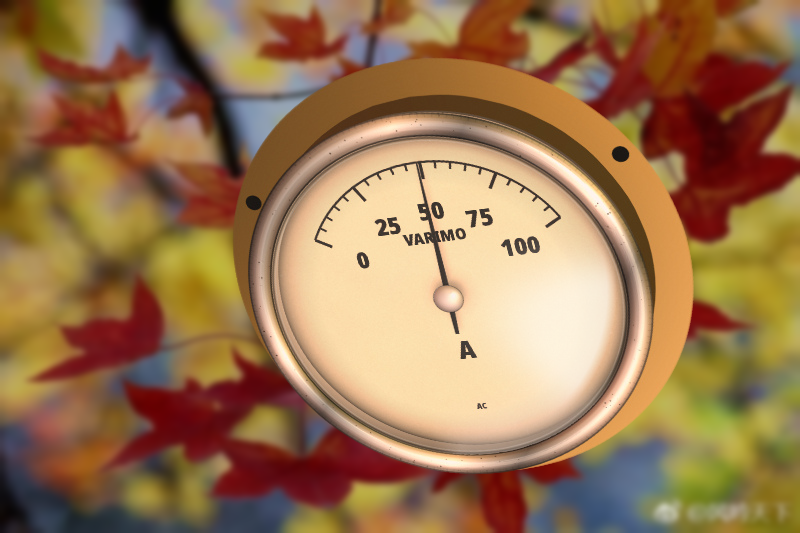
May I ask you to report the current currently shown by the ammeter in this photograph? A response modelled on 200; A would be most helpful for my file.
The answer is 50; A
